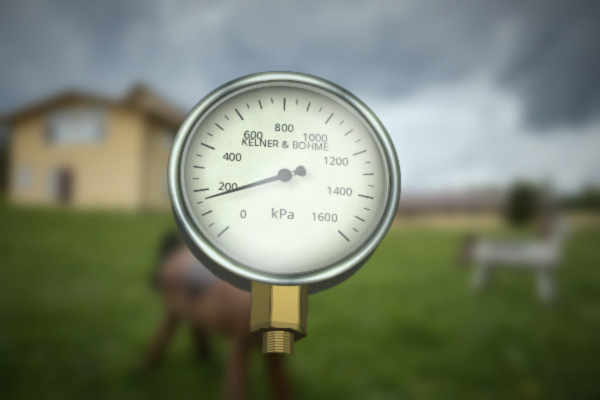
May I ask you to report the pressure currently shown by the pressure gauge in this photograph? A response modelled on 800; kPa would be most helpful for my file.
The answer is 150; kPa
